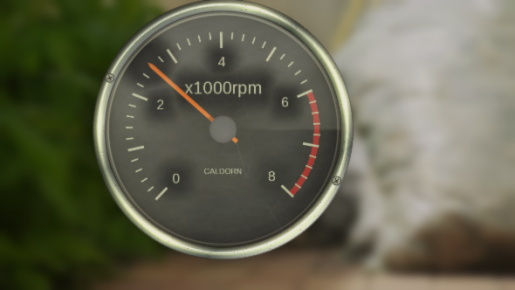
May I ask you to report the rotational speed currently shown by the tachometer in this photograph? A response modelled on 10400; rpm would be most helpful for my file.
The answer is 2600; rpm
